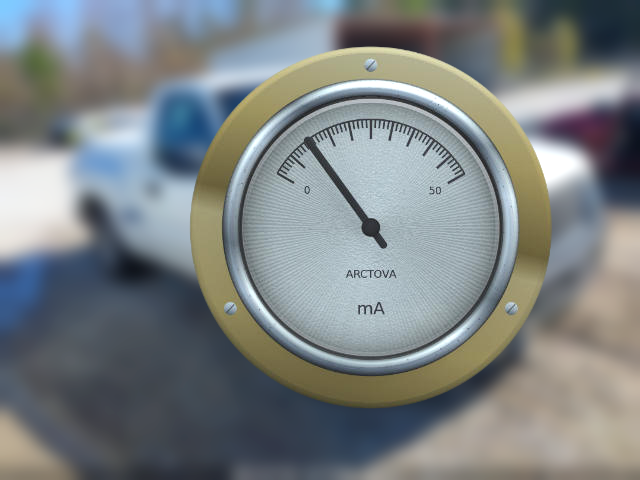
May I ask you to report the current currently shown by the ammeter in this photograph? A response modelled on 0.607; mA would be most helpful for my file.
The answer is 10; mA
